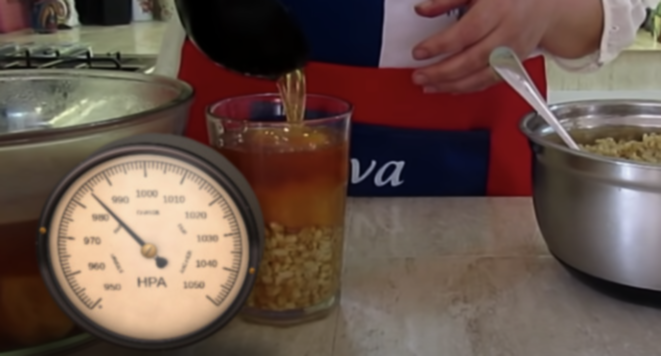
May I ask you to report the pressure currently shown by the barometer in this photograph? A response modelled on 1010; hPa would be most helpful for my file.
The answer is 985; hPa
